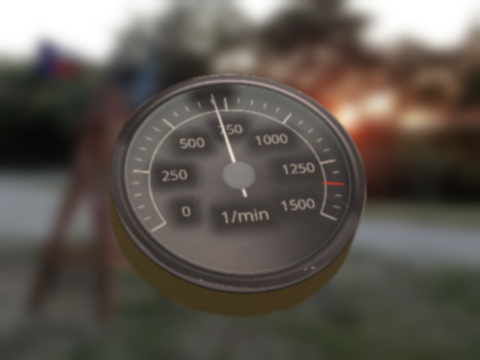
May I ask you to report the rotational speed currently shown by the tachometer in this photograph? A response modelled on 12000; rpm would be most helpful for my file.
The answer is 700; rpm
